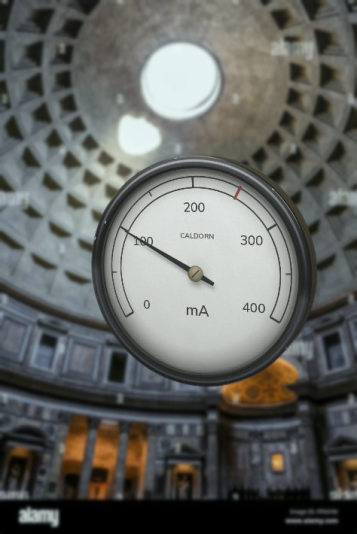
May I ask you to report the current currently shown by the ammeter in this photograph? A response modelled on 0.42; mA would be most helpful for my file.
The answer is 100; mA
